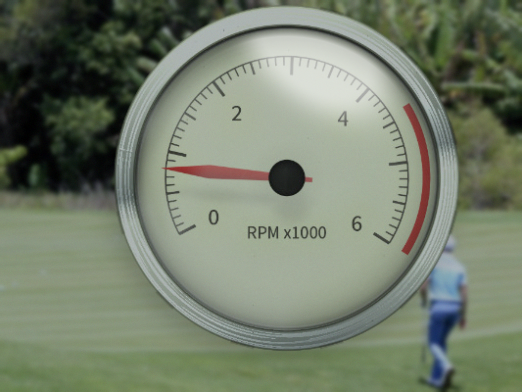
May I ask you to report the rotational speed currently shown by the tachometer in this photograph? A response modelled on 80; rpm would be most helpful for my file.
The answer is 800; rpm
